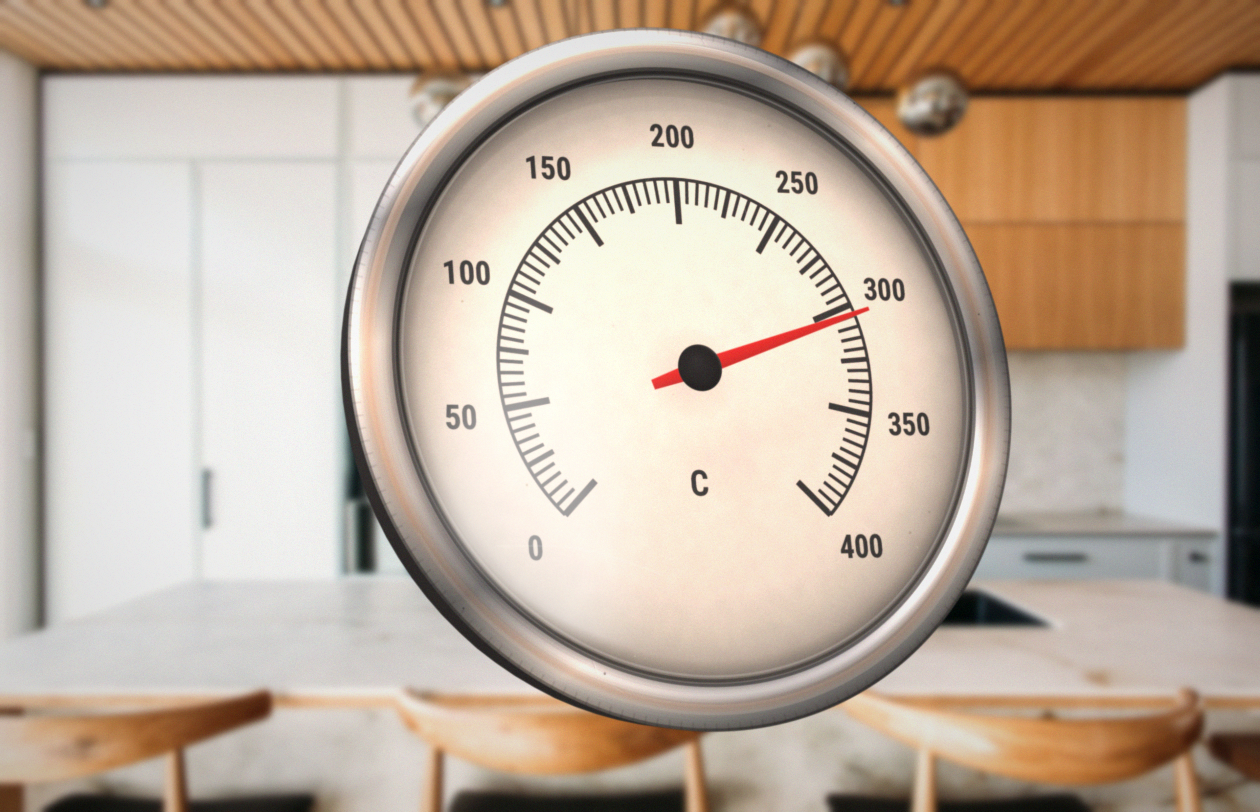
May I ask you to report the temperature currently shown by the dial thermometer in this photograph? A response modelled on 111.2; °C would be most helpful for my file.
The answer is 305; °C
